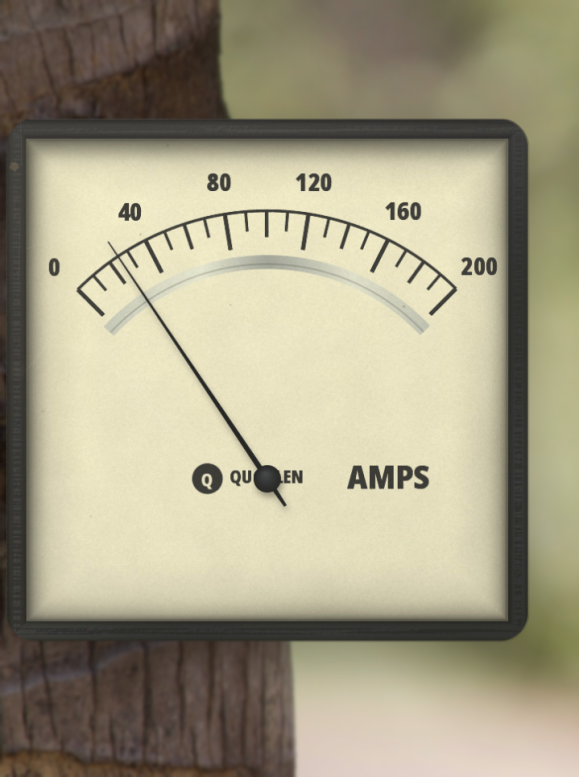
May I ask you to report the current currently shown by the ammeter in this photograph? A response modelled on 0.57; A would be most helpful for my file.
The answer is 25; A
